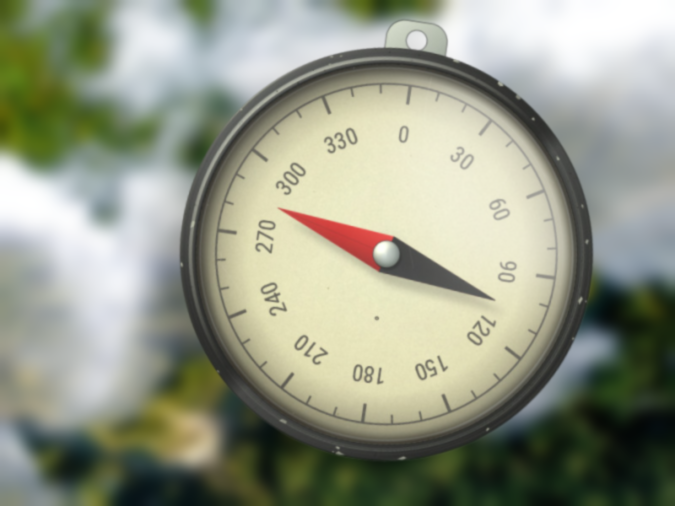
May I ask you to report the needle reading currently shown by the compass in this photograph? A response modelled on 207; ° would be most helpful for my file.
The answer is 285; °
